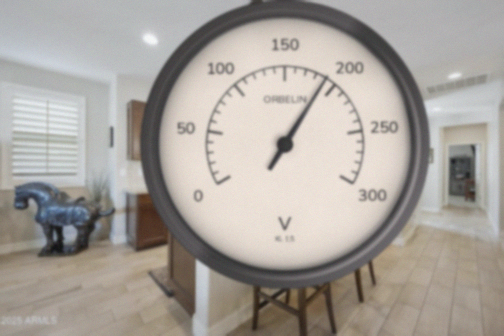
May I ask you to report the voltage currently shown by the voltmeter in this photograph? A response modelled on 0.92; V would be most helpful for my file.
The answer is 190; V
